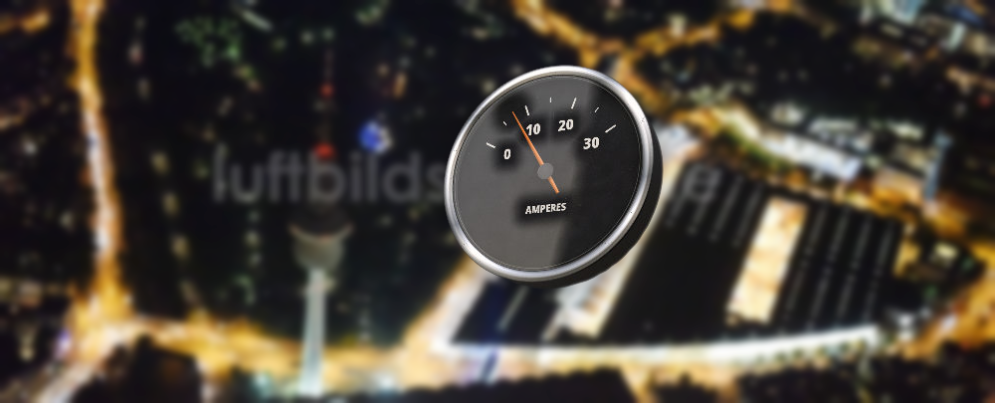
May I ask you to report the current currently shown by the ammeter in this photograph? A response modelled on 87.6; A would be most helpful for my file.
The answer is 7.5; A
